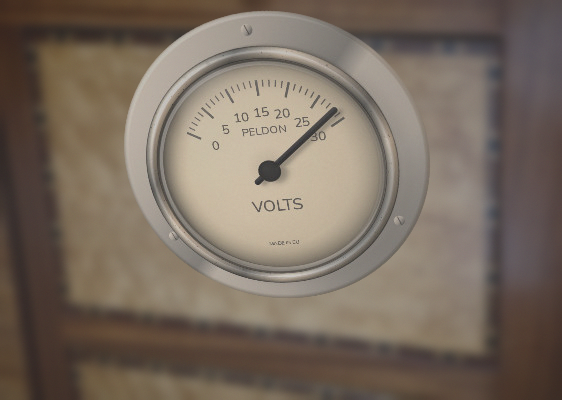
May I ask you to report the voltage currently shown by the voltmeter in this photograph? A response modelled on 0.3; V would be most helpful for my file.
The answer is 28; V
